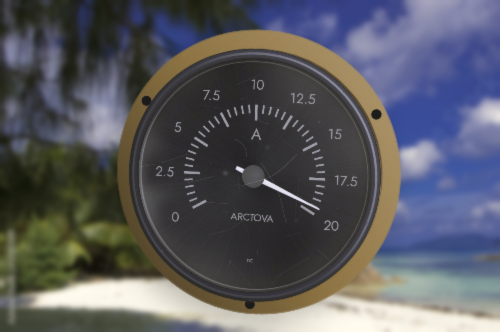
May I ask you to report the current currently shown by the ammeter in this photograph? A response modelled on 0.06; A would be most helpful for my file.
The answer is 19.5; A
